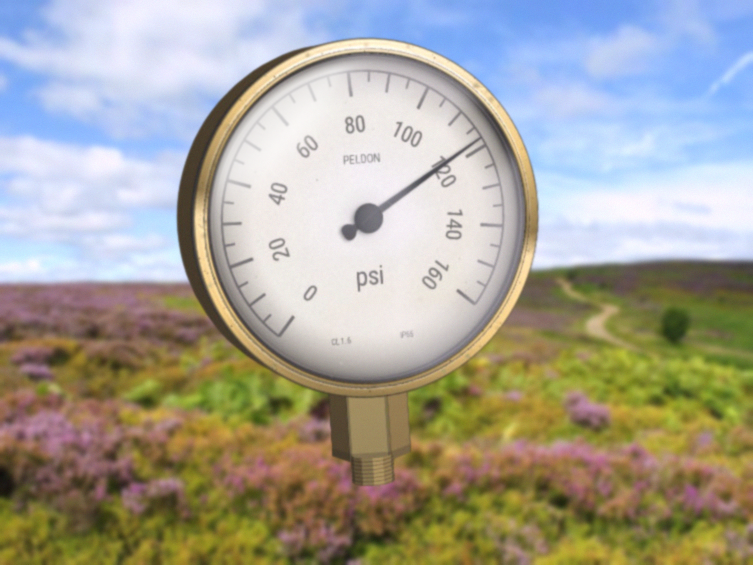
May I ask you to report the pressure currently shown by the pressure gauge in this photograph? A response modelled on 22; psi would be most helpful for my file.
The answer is 117.5; psi
